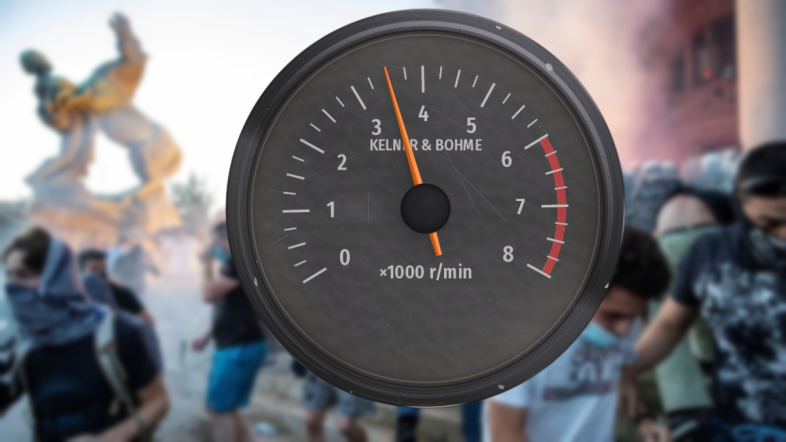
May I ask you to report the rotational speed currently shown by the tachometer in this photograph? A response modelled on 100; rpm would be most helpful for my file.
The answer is 3500; rpm
